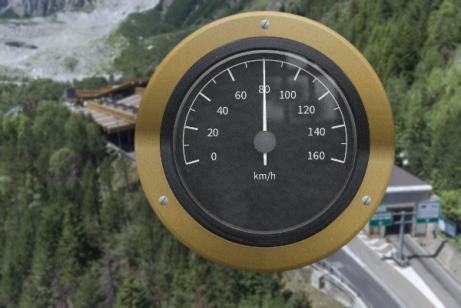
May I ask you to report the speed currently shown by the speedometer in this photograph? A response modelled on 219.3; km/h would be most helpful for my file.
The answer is 80; km/h
